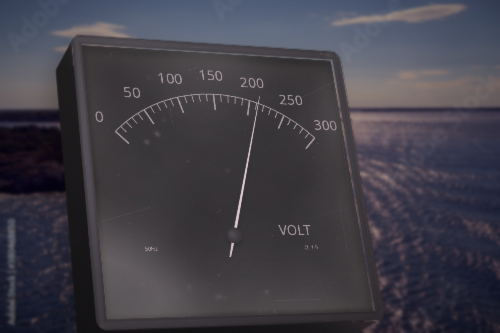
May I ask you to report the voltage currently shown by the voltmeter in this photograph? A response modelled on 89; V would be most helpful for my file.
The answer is 210; V
